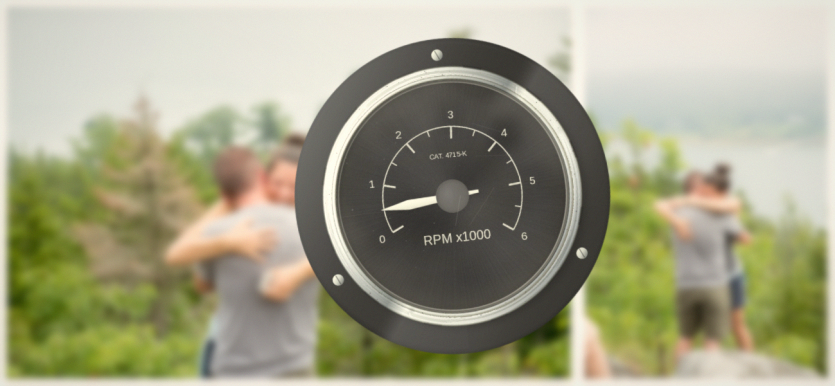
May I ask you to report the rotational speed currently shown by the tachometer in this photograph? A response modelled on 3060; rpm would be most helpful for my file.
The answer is 500; rpm
